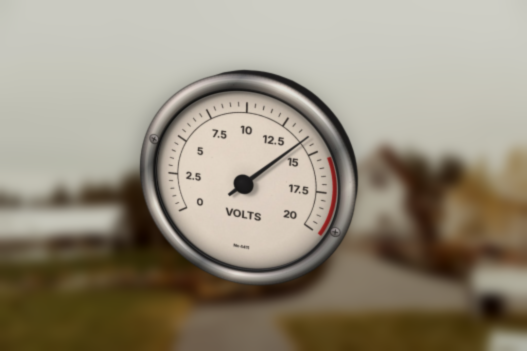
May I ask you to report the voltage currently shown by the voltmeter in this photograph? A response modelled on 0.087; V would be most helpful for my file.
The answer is 14; V
